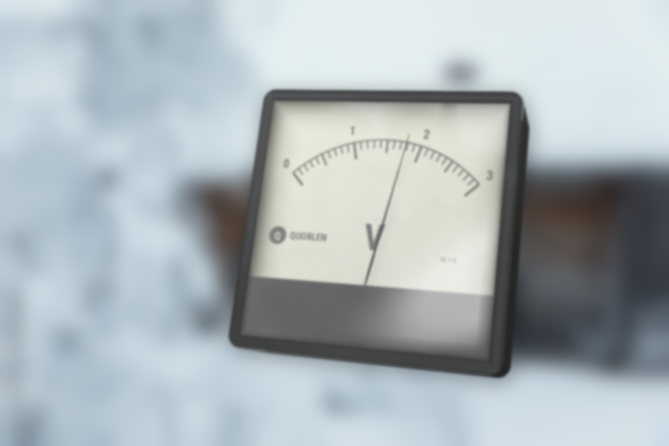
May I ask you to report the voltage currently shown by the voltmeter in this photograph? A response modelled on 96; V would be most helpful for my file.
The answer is 1.8; V
